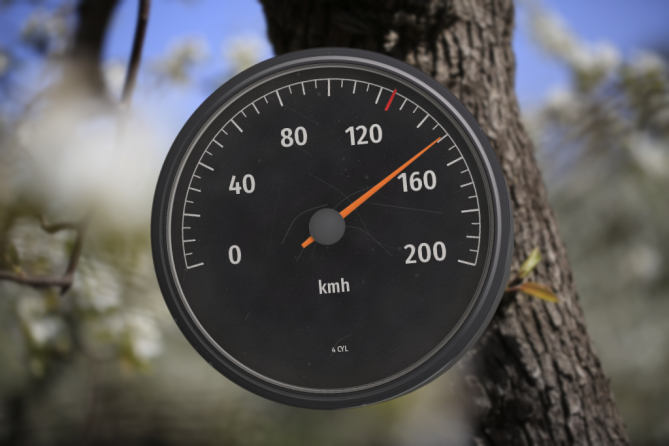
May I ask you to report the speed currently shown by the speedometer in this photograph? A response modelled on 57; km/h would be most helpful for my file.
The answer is 150; km/h
